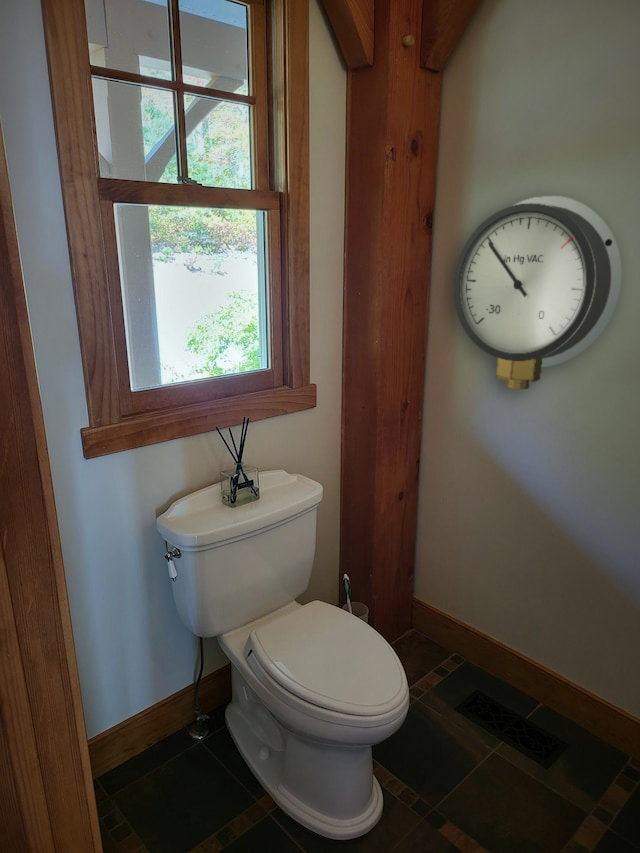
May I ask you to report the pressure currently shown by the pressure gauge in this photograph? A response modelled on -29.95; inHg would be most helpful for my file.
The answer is -20; inHg
